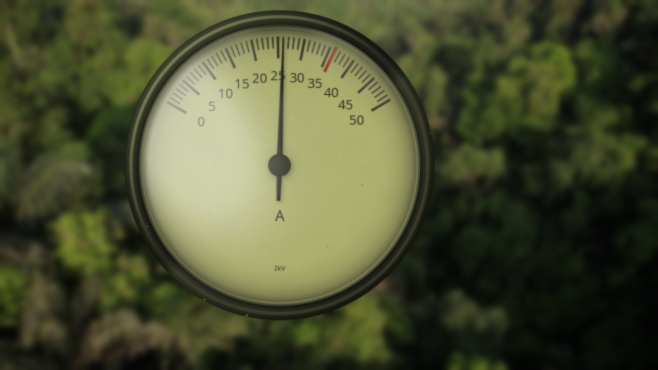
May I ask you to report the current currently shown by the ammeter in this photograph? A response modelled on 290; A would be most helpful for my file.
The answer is 26; A
